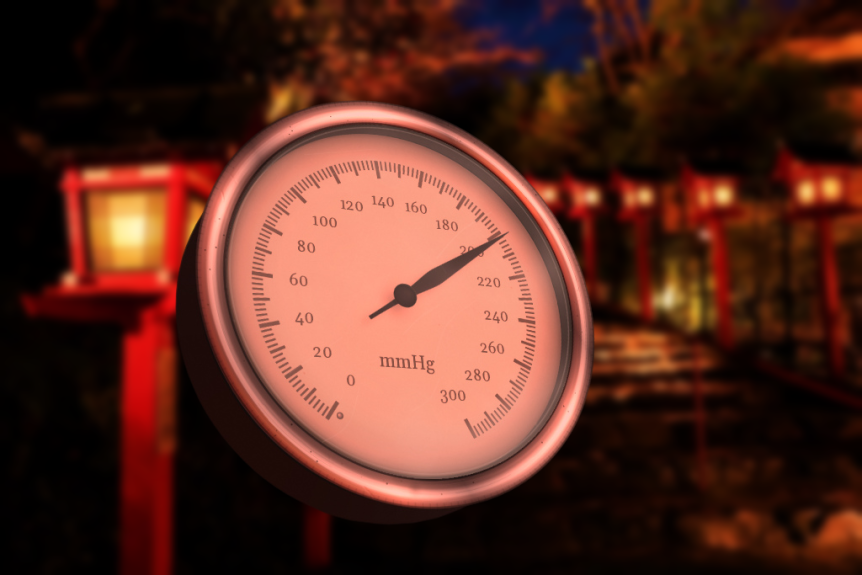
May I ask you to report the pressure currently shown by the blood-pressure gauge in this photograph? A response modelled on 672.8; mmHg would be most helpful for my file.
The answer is 202; mmHg
